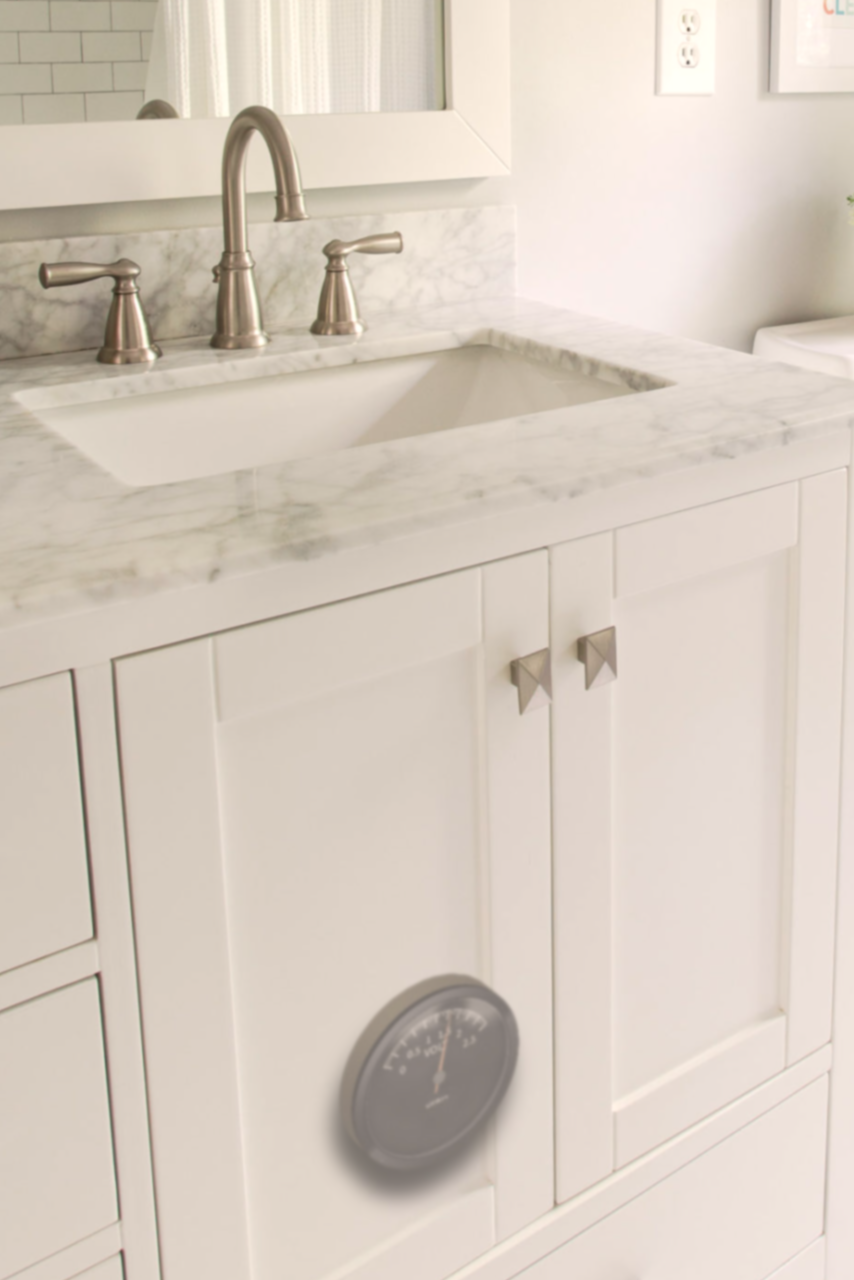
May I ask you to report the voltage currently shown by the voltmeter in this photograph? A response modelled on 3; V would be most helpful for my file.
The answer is 1.5; V
